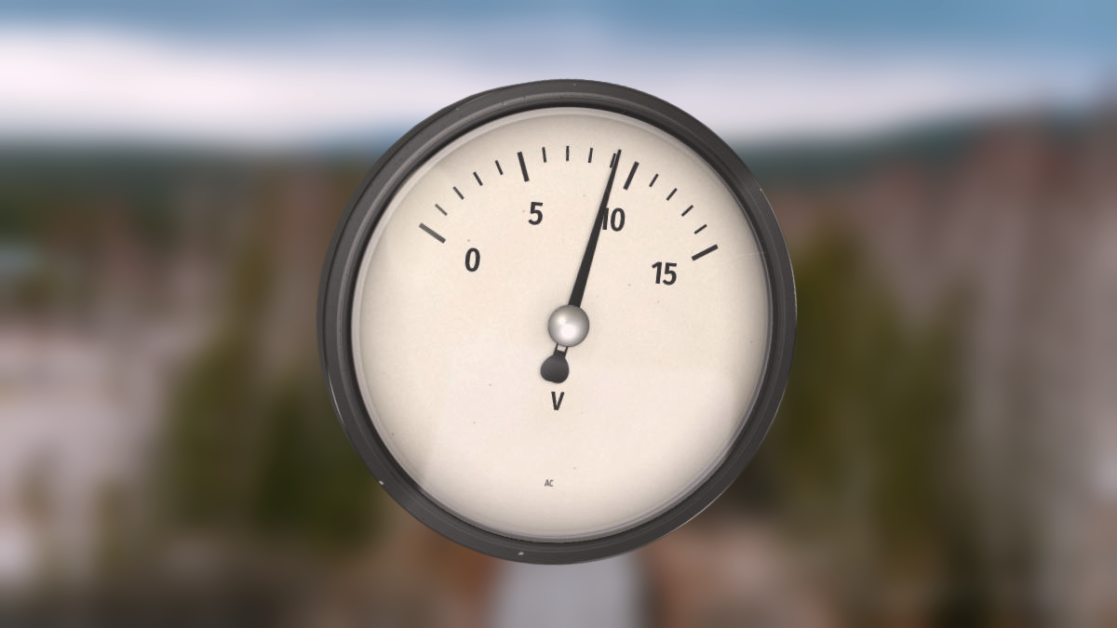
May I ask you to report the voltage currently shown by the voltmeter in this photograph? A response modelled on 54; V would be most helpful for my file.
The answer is 9; V
